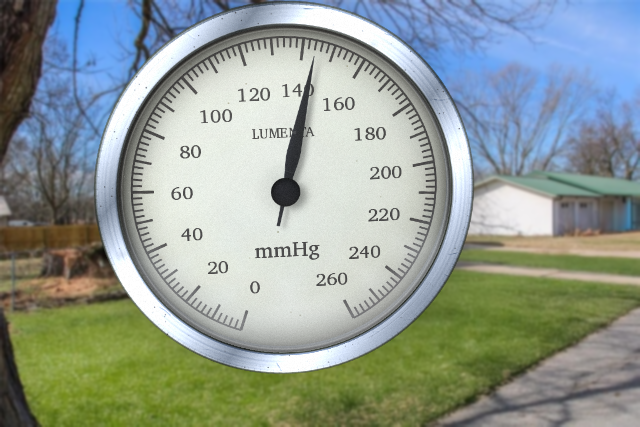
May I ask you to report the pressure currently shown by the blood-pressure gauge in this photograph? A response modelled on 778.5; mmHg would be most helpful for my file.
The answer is 144; mmHg
